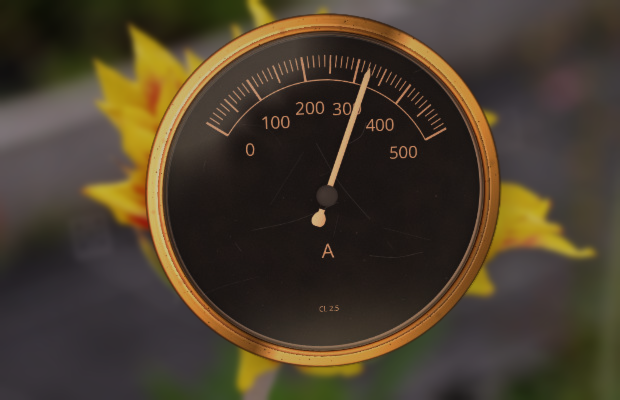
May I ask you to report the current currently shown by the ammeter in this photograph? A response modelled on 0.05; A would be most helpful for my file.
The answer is 320; A
